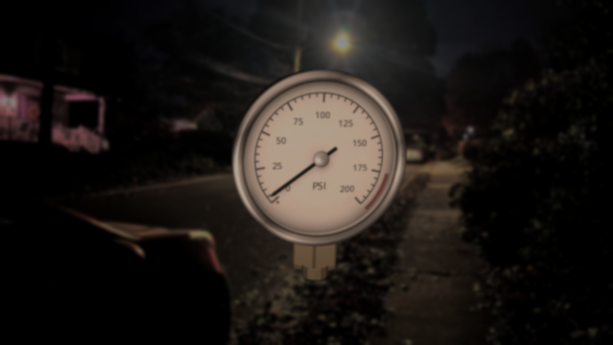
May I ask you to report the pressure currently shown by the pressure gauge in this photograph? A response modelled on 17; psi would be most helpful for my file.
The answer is 5; psi
